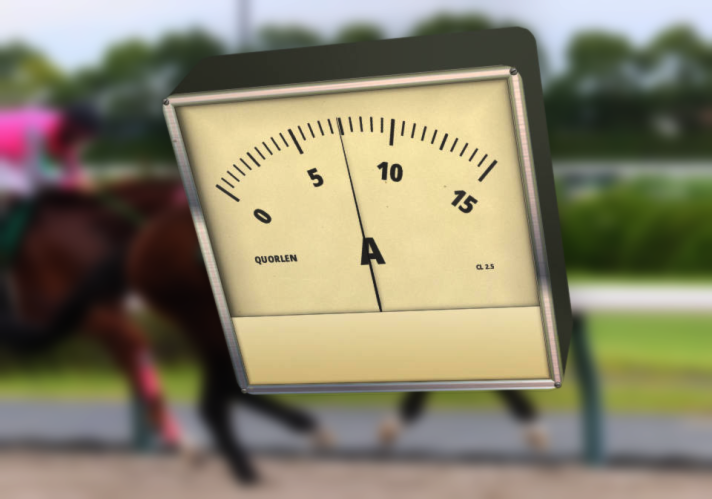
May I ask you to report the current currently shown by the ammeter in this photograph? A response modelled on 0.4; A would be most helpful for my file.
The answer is 7.5; A
